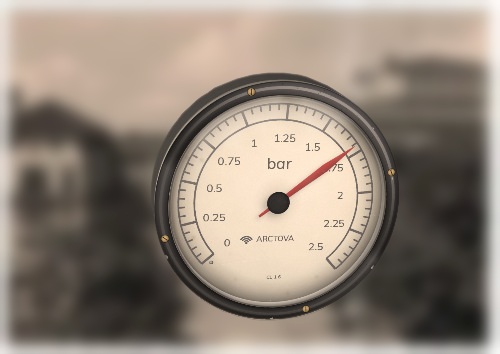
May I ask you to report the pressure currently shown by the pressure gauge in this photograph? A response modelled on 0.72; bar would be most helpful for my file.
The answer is 1.7; bar
